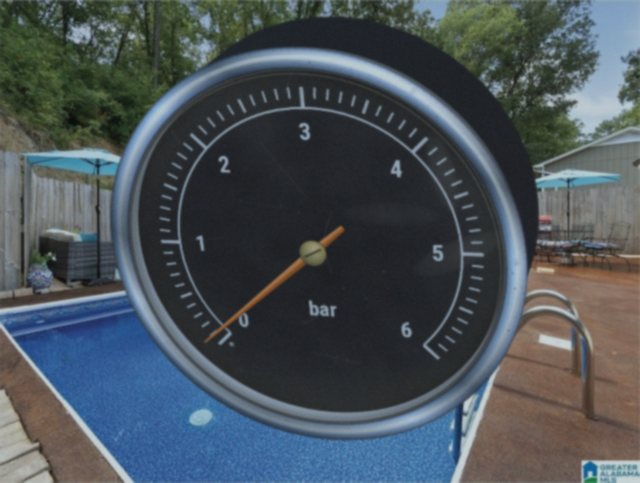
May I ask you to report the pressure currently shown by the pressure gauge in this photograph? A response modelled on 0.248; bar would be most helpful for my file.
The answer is 0.1; bar
